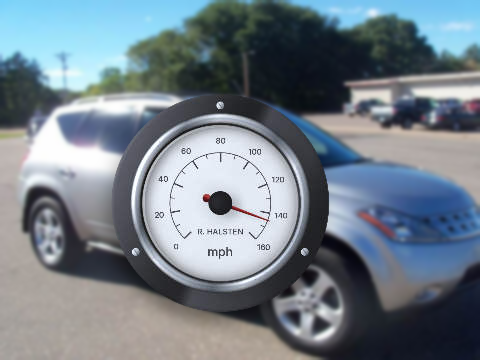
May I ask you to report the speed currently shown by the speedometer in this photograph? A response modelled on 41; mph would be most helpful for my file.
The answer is 145; mph
